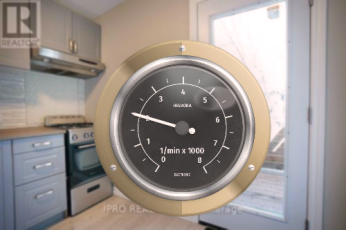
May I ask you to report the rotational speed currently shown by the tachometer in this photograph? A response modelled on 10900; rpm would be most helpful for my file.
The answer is 2000; rpm
